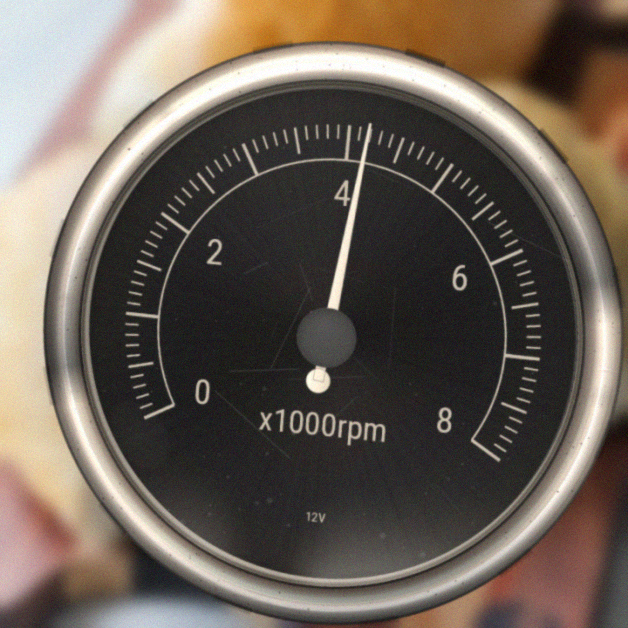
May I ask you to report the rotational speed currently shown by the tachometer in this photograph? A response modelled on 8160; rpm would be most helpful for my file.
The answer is 4200; rpm
